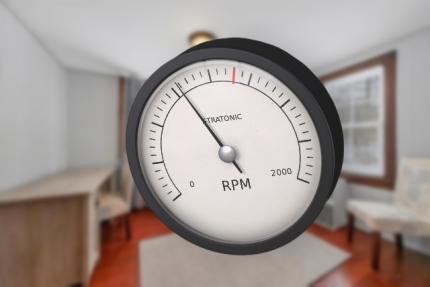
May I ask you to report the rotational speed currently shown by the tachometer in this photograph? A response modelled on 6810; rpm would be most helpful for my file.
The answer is 800; rpm
